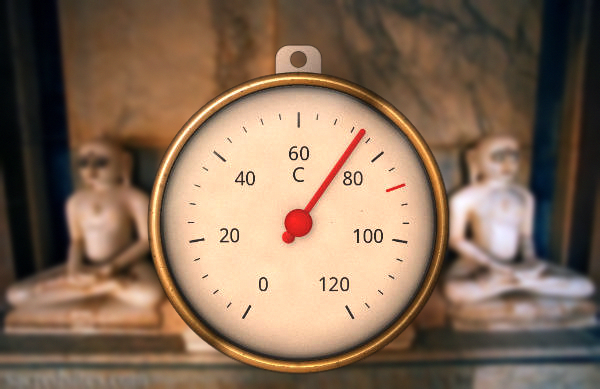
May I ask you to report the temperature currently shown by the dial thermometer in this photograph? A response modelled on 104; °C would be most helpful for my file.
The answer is 74; °C
